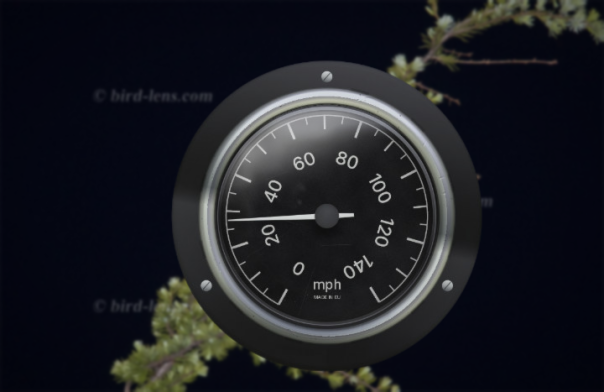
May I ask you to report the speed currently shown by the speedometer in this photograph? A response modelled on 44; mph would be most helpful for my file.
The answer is 27.5; mph
